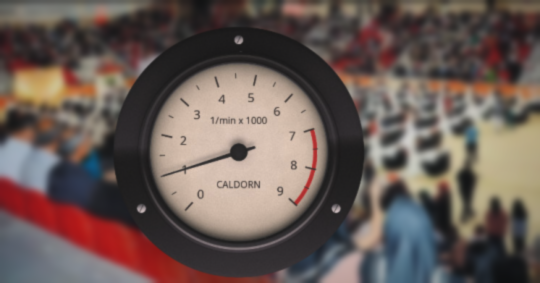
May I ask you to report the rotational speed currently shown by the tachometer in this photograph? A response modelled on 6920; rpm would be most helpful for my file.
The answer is 1000; rpm
